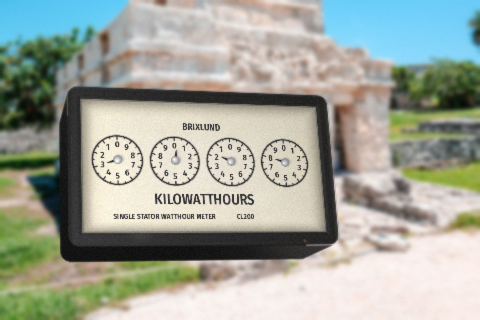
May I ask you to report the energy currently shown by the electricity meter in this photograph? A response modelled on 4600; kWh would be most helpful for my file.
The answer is 3018; kWh
